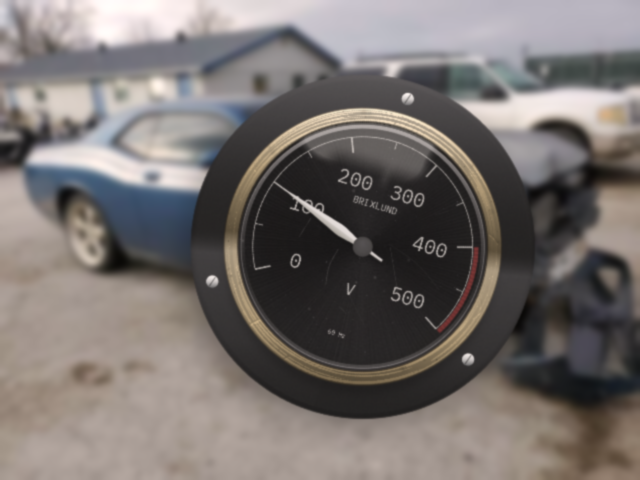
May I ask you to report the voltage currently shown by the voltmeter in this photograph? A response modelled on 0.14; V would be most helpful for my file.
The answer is 100; V
